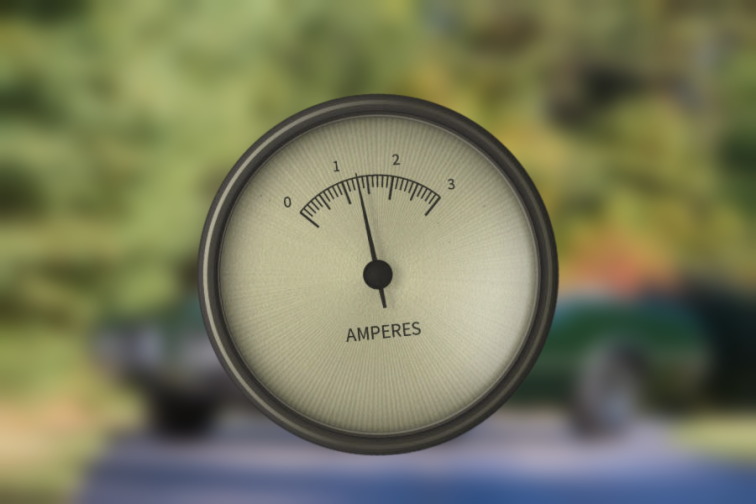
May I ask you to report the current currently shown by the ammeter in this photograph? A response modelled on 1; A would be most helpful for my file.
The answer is 1.3; A
